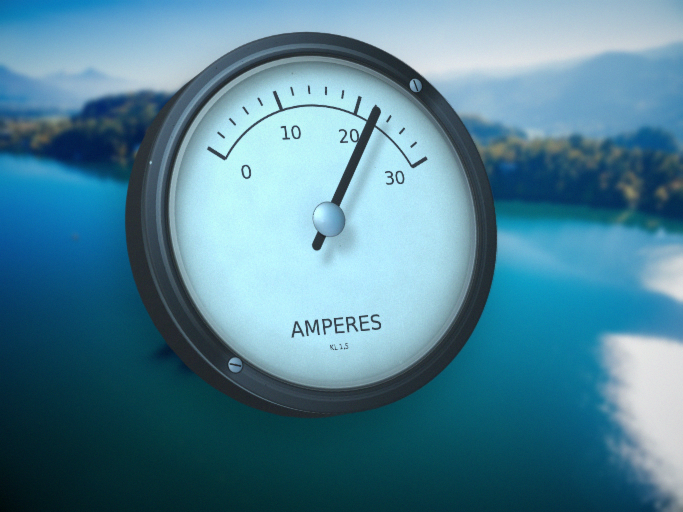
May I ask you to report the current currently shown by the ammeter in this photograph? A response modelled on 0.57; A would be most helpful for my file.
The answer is 22; A
